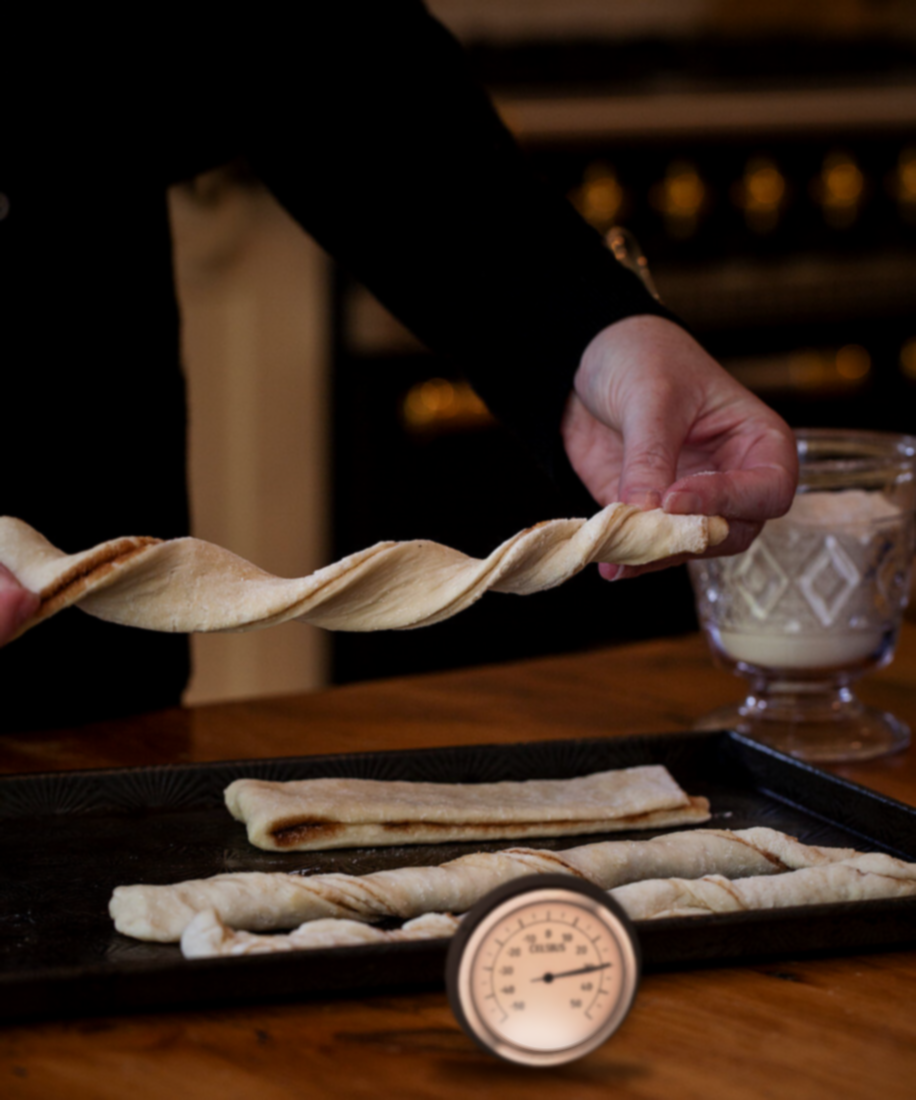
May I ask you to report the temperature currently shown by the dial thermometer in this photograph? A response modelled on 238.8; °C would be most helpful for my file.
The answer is 30; °C
